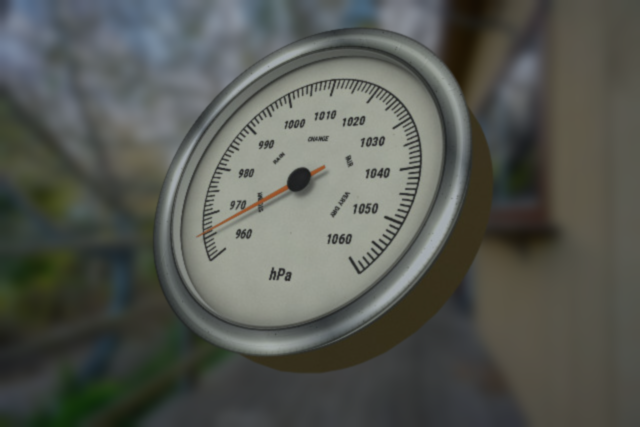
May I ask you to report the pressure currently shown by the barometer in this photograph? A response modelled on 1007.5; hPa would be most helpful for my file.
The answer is 965; hPa
